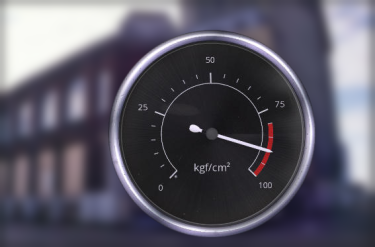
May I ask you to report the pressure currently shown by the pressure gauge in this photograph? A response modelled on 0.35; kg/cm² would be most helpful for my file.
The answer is 90; kg/cm²
